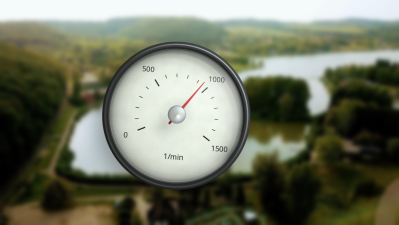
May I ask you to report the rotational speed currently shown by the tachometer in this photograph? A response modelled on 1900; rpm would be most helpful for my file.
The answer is 950; rpm
